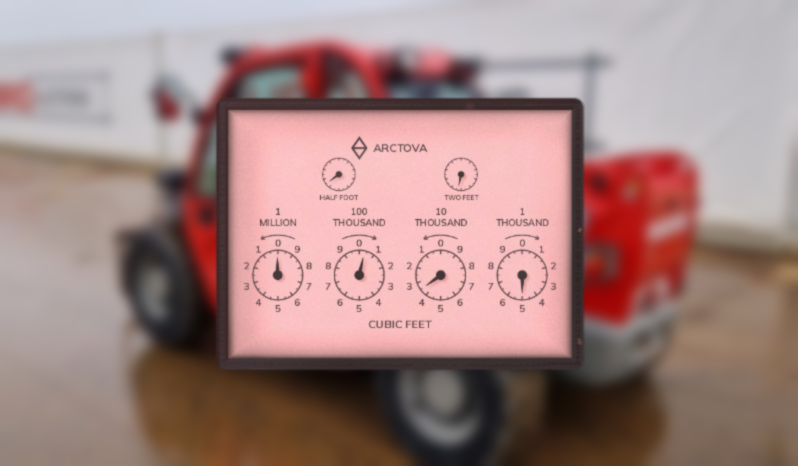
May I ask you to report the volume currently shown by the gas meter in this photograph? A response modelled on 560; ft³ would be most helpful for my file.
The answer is 3500; ft³
